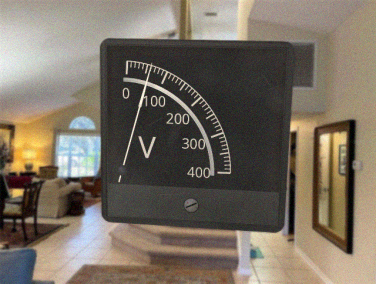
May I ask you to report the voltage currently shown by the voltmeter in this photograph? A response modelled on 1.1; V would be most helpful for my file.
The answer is 60; V
